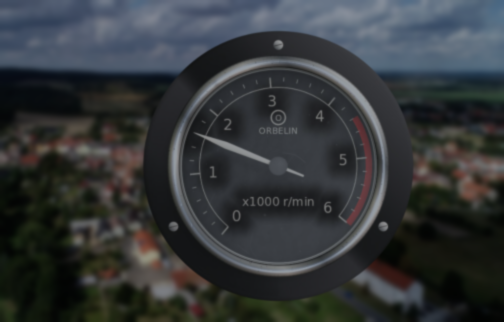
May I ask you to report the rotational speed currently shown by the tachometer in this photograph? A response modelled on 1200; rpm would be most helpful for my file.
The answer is 1600; rpm
